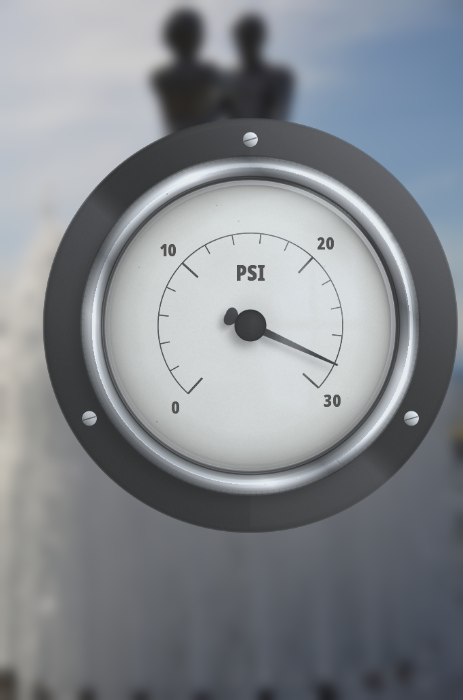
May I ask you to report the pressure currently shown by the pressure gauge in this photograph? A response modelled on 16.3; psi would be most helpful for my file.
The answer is 28; psi
